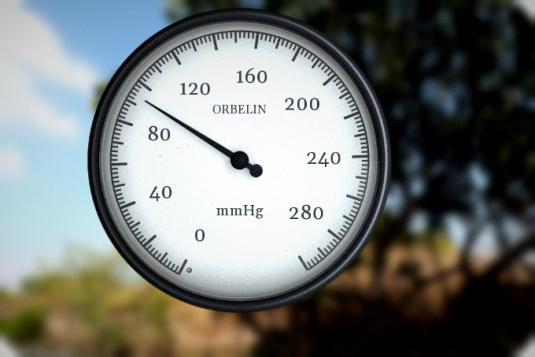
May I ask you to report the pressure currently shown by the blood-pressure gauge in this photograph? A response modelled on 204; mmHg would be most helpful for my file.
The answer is 94; mmHg
